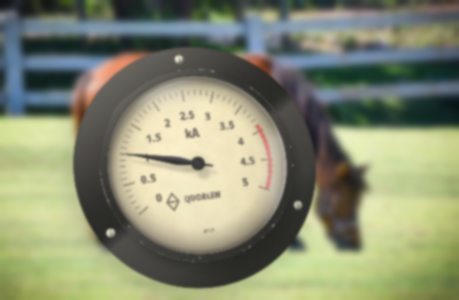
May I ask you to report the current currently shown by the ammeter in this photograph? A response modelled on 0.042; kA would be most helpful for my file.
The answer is 1; kA
